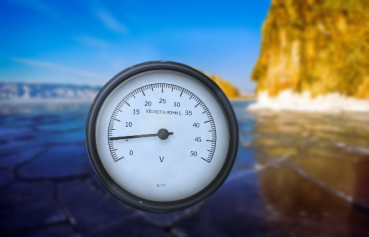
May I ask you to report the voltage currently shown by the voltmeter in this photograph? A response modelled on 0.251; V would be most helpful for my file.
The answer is 5; V
